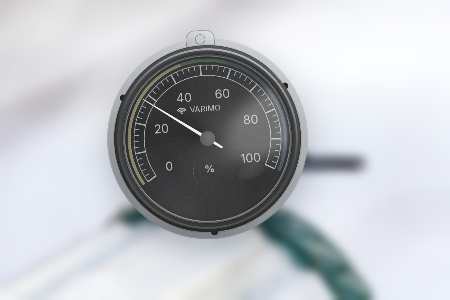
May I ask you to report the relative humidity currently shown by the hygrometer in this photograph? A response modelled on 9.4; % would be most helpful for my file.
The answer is 28; %
